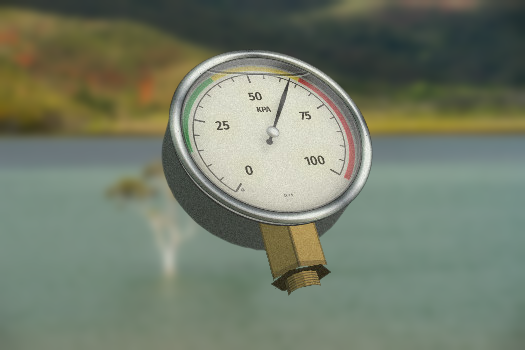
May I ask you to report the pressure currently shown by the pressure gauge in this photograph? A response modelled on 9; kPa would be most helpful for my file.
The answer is 62.5; kPa
